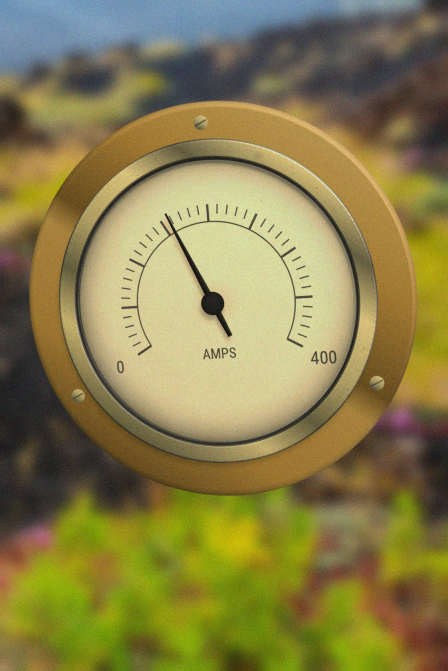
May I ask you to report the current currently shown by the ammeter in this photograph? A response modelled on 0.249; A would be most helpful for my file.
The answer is 160; A
